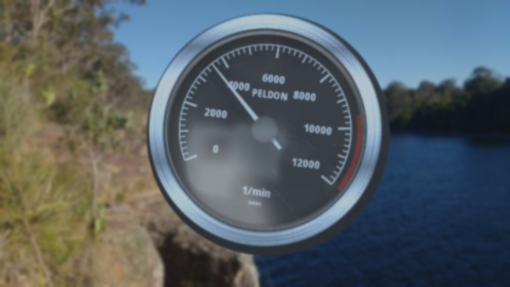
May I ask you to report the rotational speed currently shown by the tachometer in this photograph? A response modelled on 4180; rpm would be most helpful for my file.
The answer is 3600; rpm
